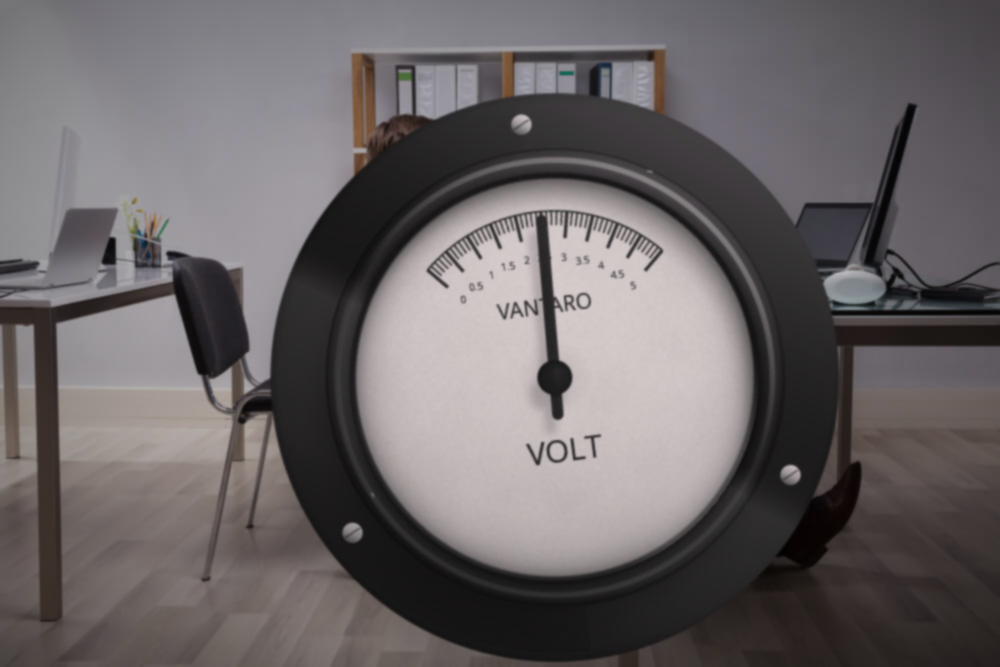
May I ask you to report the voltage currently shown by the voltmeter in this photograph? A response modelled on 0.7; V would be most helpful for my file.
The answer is 2.5; V
